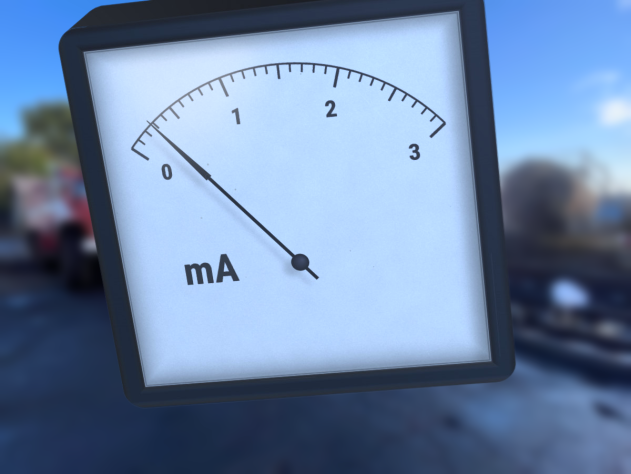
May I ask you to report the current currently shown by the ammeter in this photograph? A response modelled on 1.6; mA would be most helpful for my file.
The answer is 0.3; mA
